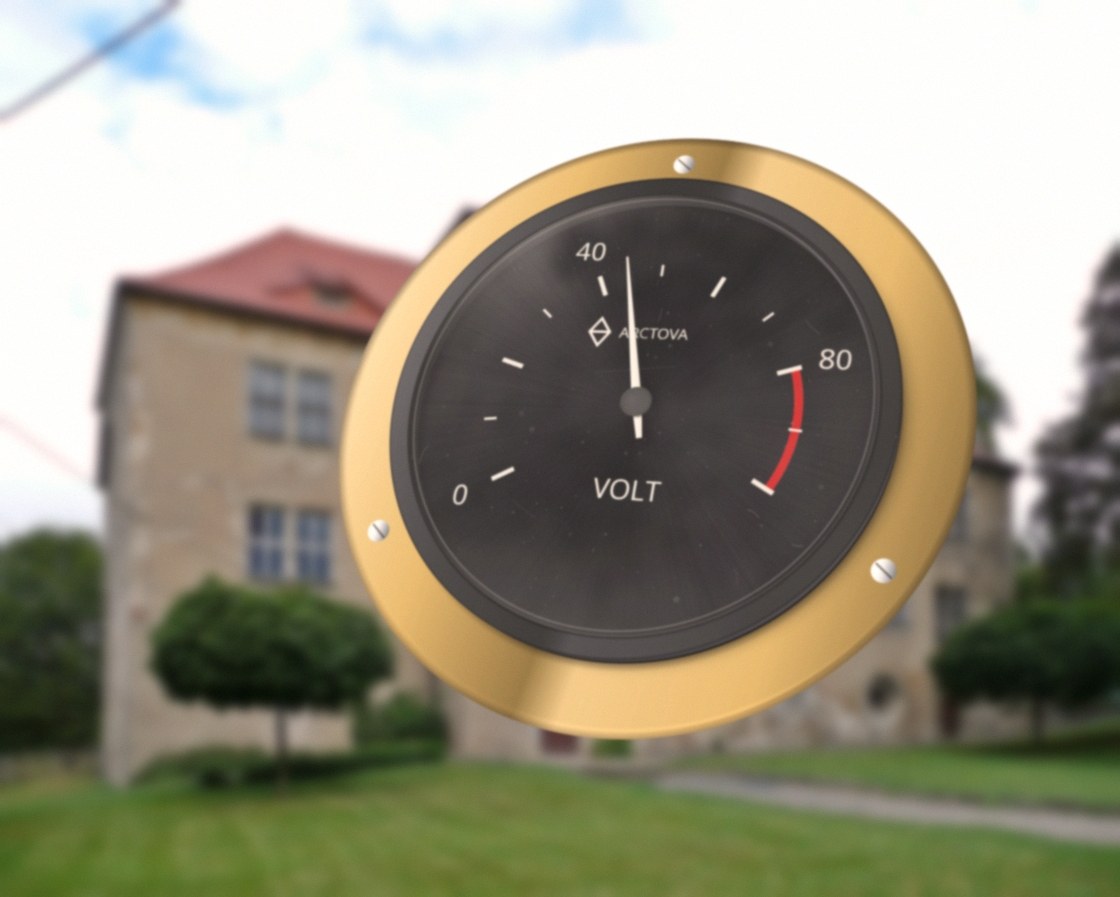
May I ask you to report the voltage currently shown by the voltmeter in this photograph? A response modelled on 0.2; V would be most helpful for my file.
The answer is 45; V
